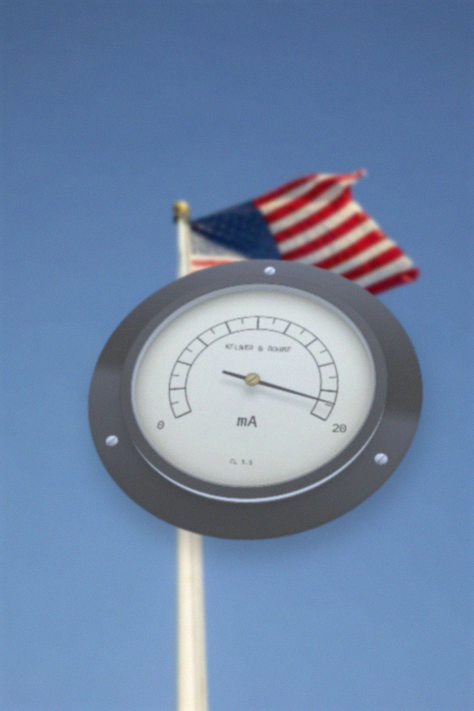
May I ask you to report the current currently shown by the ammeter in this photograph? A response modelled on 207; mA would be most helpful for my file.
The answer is 19; mA
